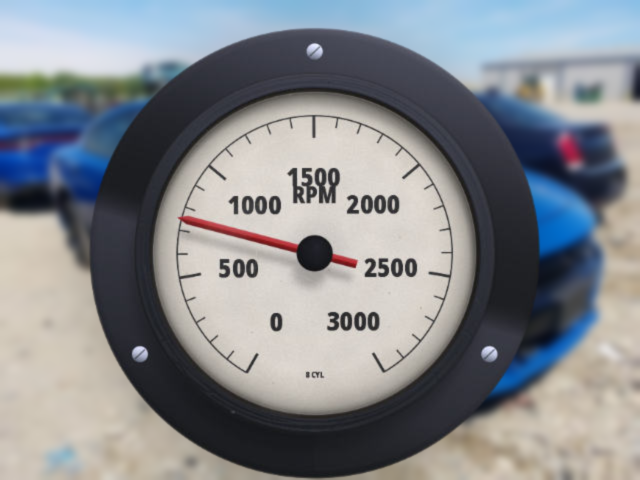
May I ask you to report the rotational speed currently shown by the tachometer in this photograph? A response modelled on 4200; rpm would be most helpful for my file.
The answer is 750; rpm
